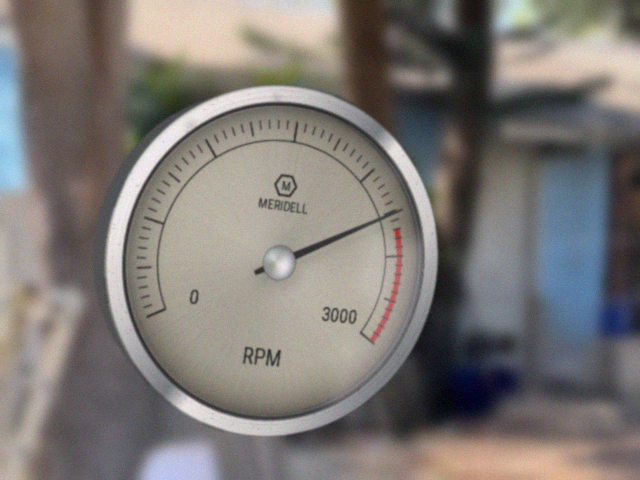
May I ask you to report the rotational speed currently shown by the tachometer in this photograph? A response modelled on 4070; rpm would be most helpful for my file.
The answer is 2250; rpm
